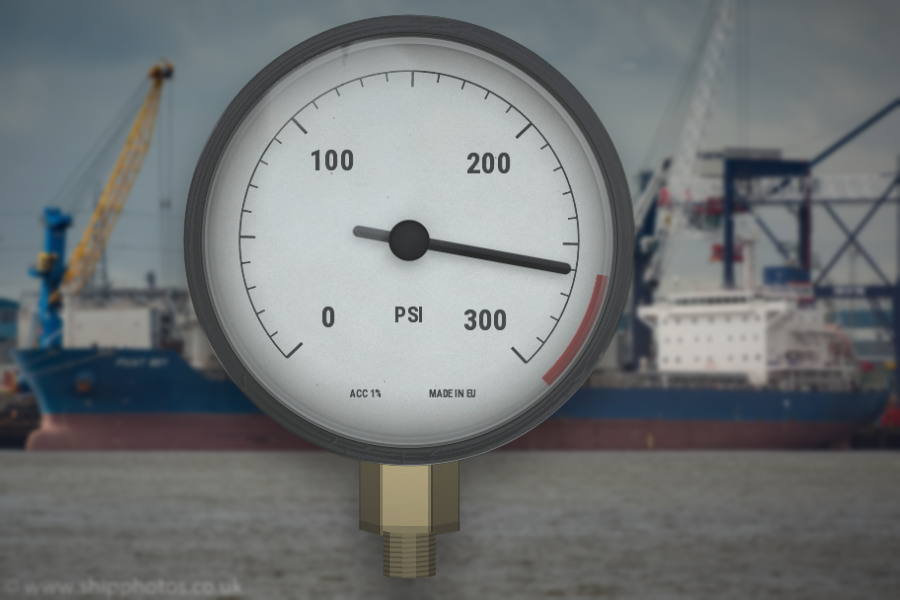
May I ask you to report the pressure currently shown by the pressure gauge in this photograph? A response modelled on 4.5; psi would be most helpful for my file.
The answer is 260; psi
